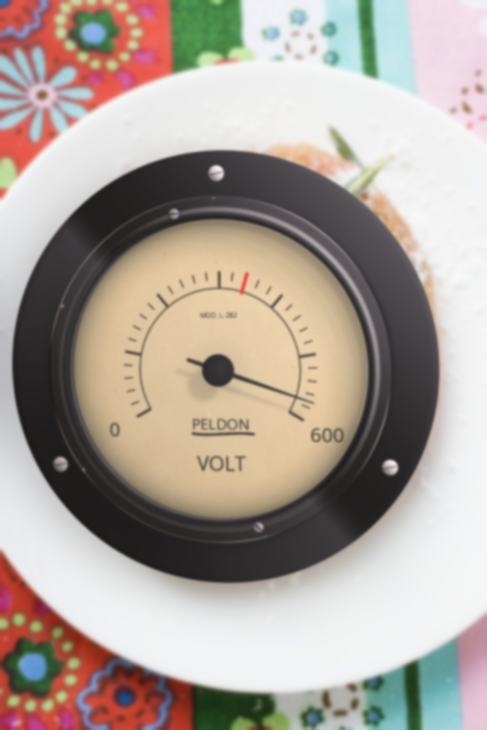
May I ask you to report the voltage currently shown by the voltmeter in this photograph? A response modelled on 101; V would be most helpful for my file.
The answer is 570; V
